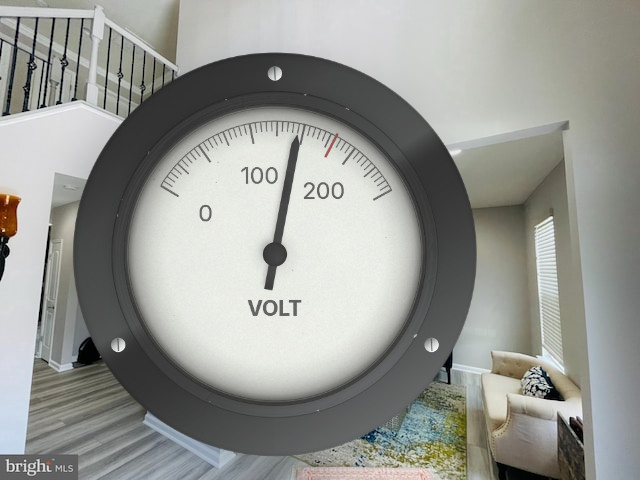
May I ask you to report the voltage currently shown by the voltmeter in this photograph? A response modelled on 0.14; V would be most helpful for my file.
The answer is 145; V
